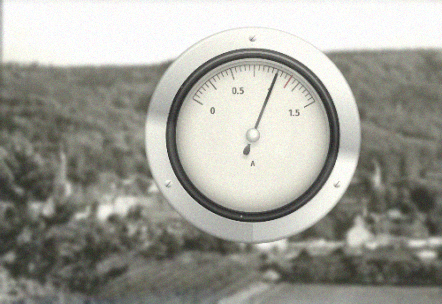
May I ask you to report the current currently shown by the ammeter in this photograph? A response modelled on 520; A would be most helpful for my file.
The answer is 1; A
